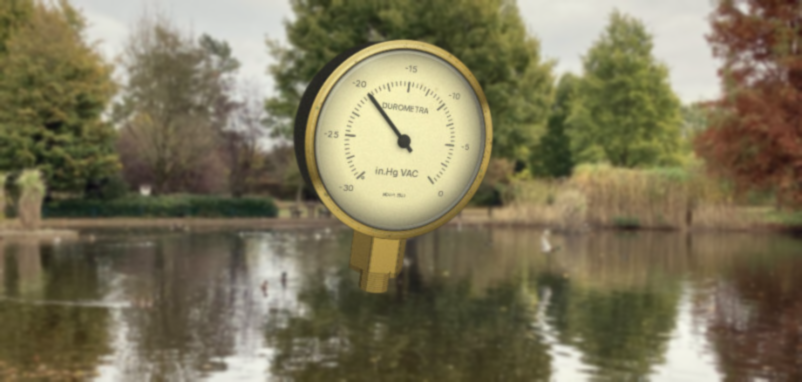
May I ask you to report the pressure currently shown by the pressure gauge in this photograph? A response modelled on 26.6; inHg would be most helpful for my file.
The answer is -20; inHg
